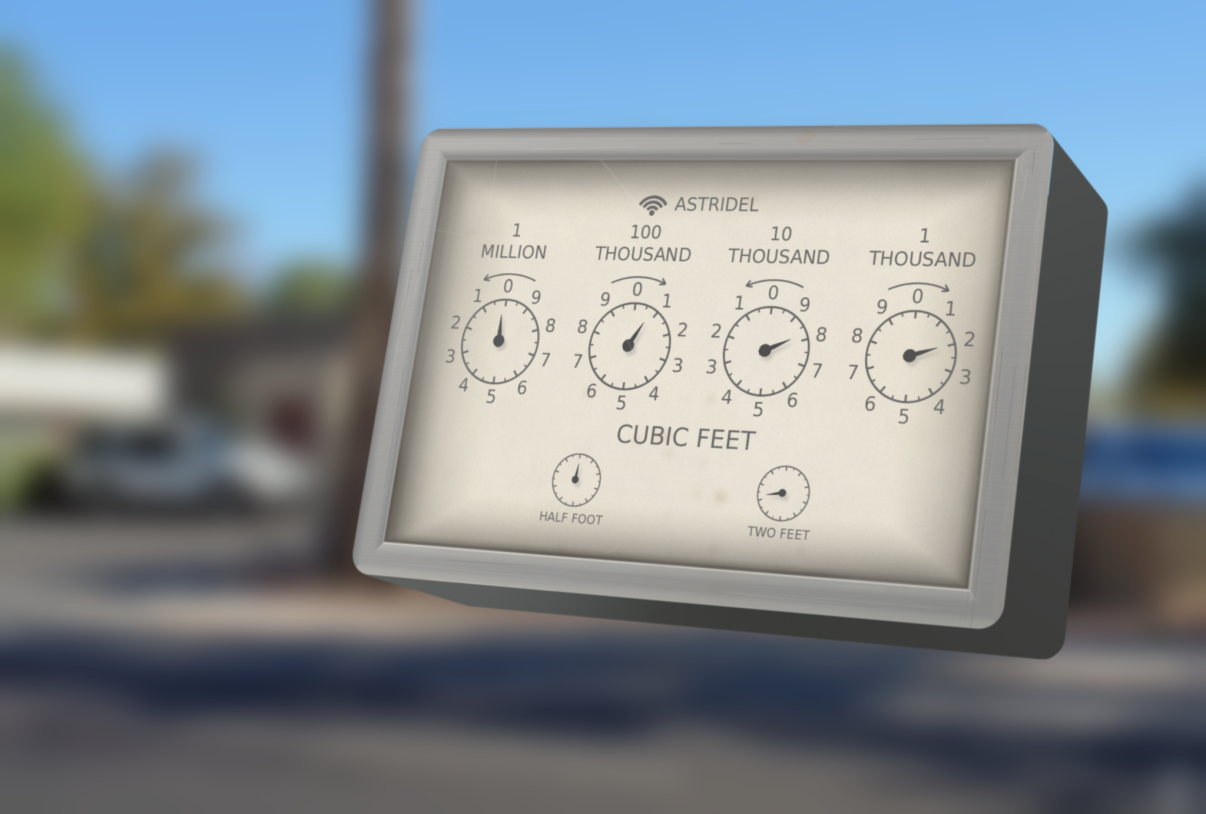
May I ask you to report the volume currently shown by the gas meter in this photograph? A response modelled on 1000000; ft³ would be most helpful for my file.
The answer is 8200; ft³
